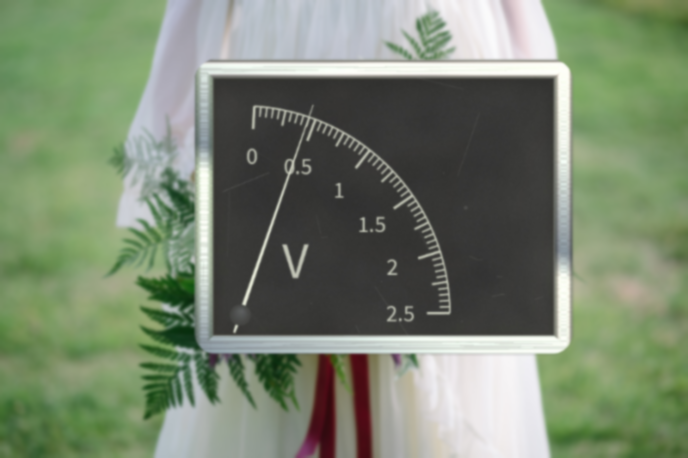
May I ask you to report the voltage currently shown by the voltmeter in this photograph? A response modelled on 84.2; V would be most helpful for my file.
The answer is 0.45; V
